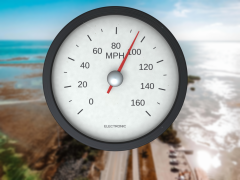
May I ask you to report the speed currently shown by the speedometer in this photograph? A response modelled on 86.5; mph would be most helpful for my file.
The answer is 95; mph
